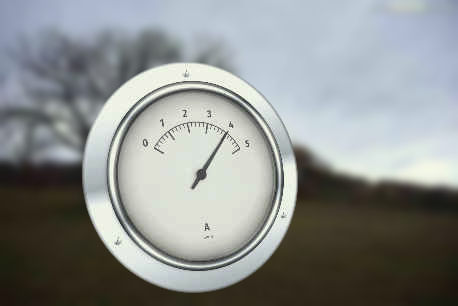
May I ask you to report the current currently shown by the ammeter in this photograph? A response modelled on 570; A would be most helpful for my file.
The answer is 4; A
